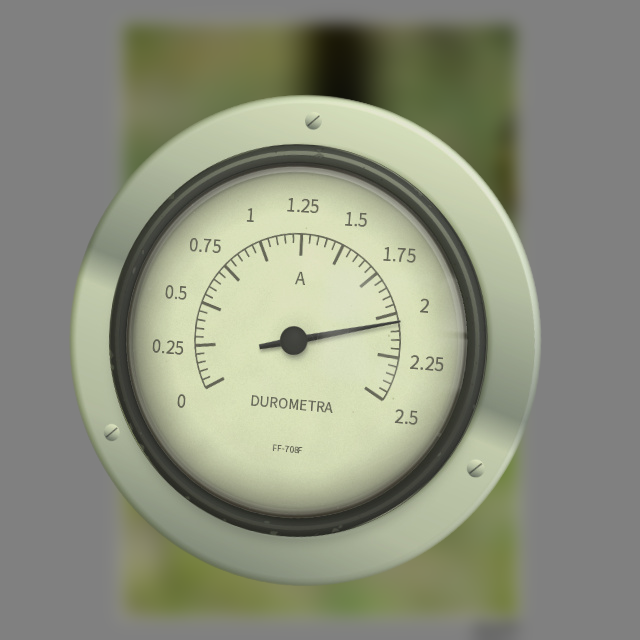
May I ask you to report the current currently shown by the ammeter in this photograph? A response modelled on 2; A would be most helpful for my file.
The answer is 2.05; A
